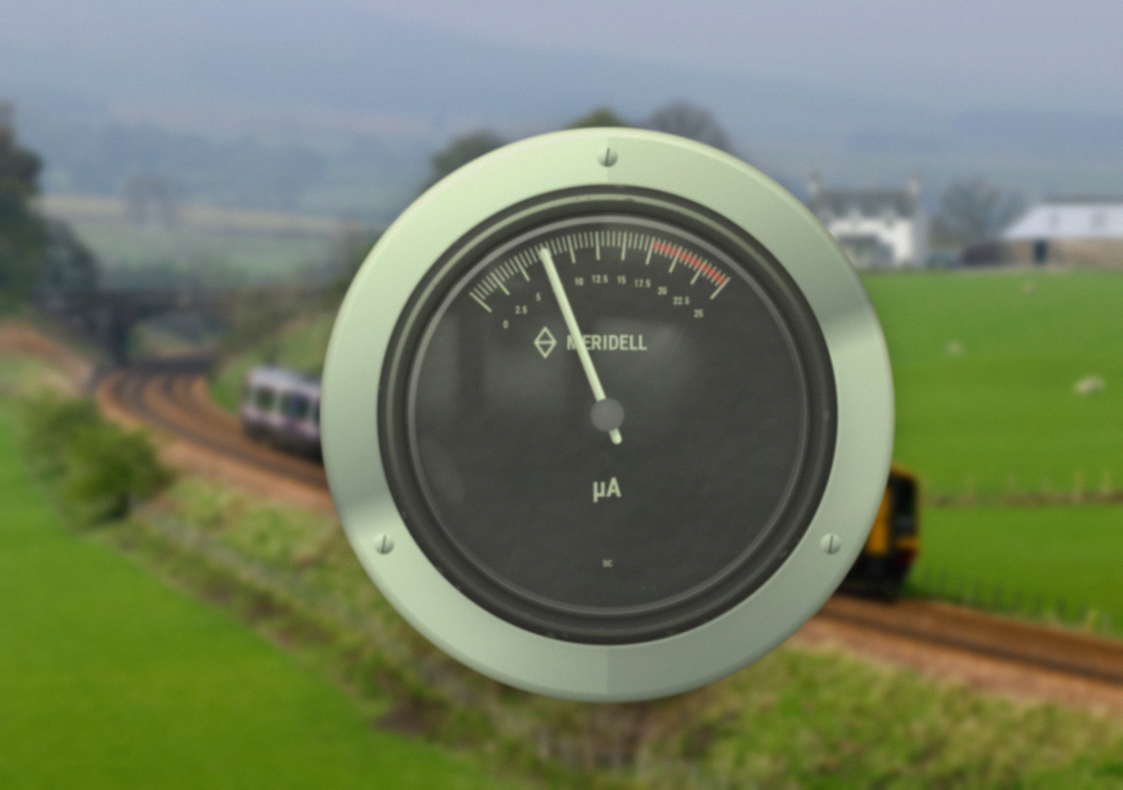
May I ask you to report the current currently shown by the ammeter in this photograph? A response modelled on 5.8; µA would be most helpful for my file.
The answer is 7.5; µA
